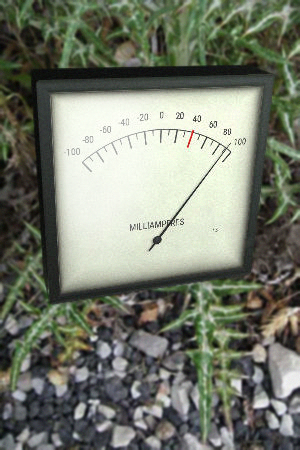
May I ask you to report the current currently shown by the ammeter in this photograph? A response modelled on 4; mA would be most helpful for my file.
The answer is 90; mA
